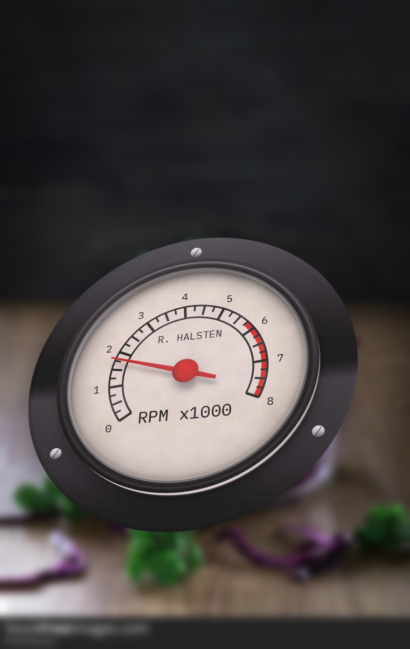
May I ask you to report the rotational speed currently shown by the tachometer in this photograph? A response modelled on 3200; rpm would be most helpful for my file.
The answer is 1750; rpm
